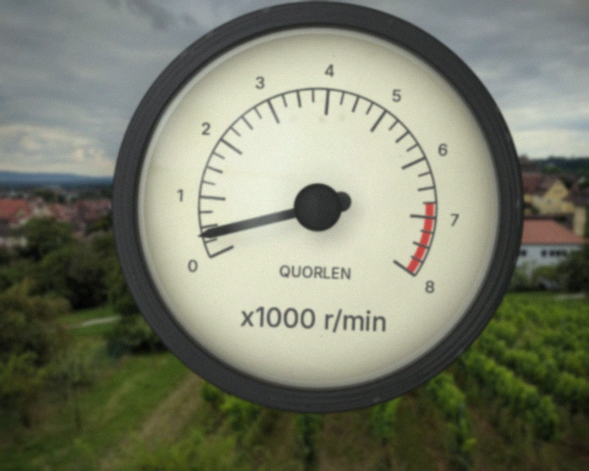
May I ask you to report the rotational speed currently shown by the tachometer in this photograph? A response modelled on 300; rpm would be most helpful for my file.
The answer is 375; rpm
